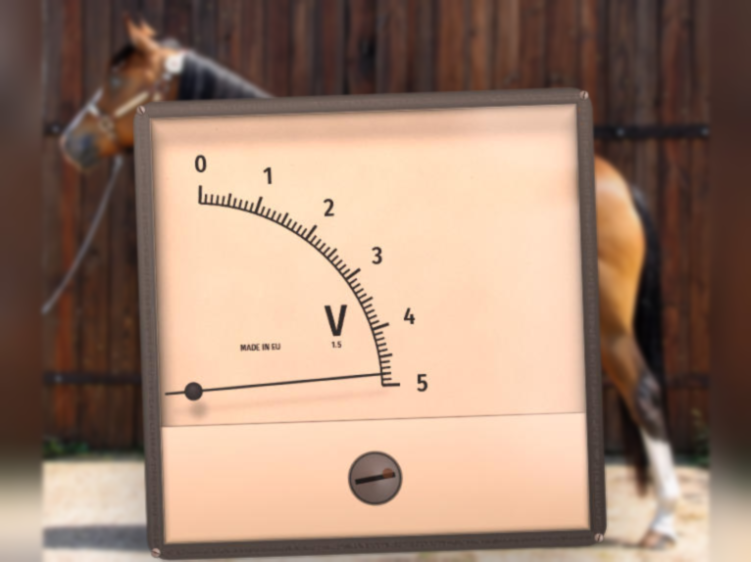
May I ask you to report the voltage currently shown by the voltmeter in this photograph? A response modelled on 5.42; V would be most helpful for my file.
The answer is 4.8; V
